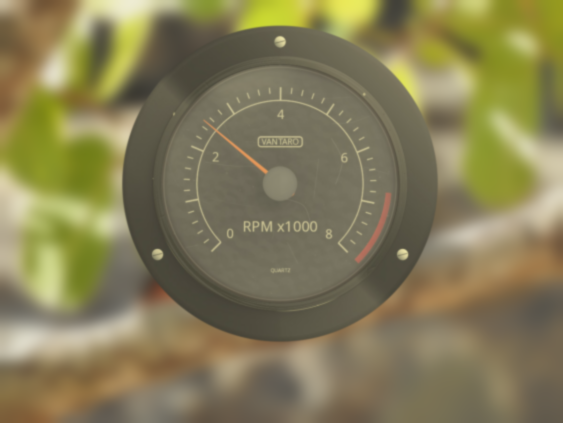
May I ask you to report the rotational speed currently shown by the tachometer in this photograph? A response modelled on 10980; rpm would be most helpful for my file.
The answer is 2500; rpm
